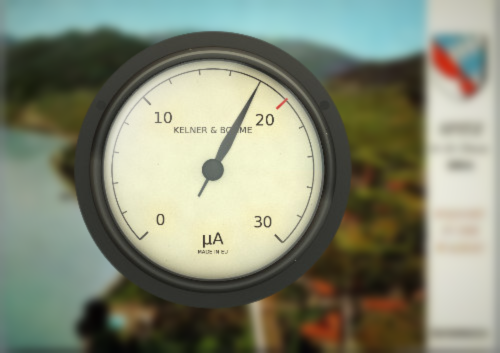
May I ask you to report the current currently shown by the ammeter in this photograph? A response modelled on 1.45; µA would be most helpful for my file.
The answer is 18; µA
